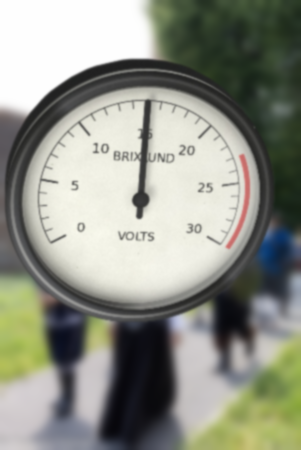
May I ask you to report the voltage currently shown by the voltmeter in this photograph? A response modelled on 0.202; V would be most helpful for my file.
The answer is 15; V
